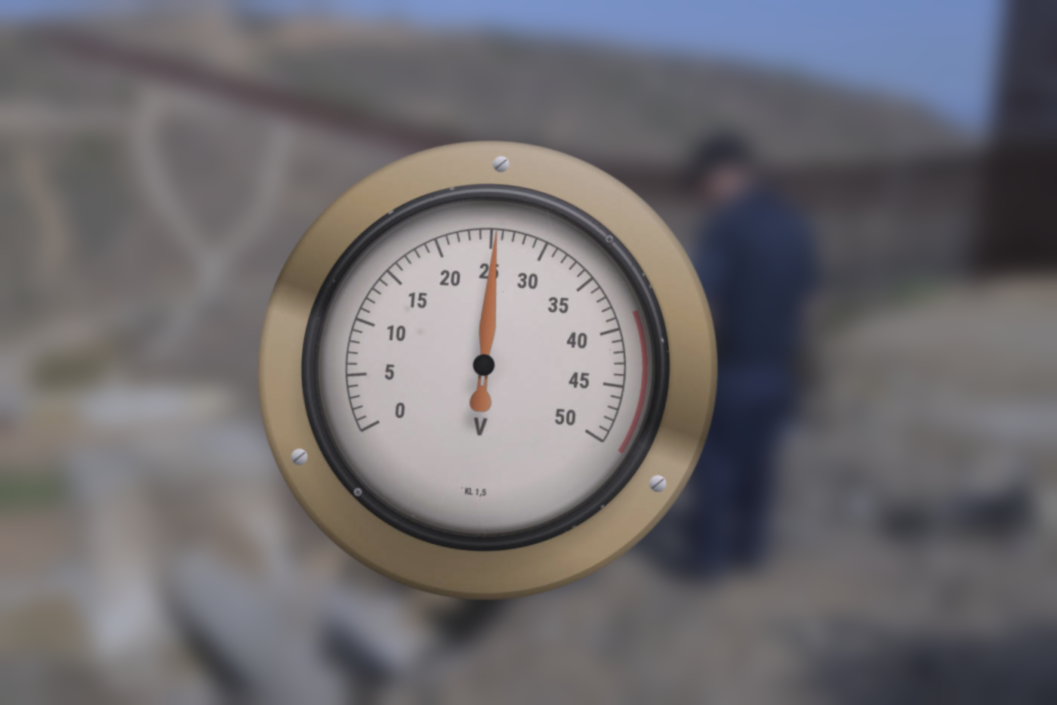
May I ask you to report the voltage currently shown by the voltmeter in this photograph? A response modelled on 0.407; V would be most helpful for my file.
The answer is 25.5; V
